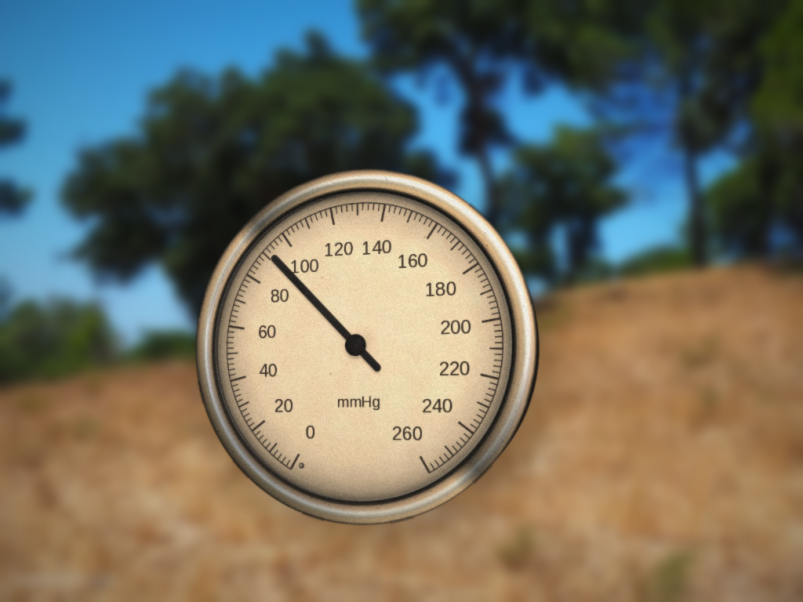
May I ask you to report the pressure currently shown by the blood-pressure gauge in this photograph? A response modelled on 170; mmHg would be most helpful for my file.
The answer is 92; mmHg
